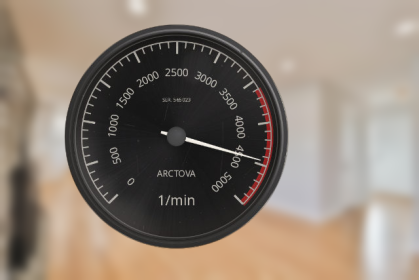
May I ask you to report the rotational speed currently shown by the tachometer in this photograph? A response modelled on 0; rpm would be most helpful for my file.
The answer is 4450; rpm
